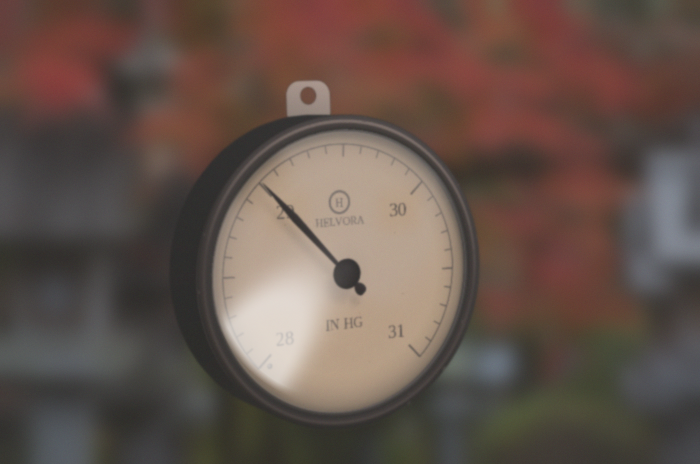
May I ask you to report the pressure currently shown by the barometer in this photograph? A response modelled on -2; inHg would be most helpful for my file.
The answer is 29; inHg
